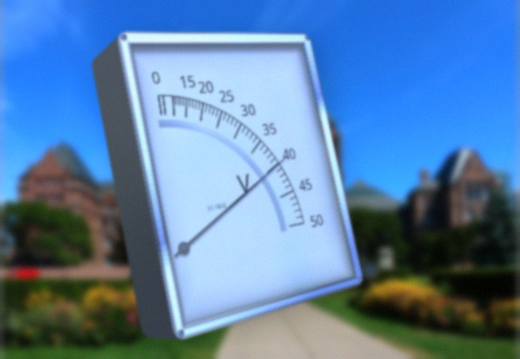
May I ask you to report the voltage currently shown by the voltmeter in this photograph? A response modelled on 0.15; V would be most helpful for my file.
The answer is 40; V
